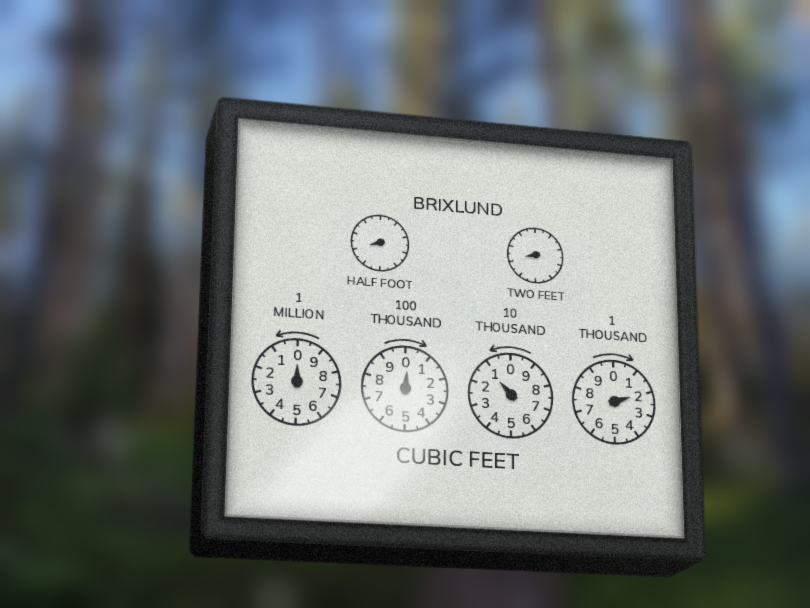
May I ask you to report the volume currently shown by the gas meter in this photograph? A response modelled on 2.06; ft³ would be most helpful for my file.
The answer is 1200; ft³
